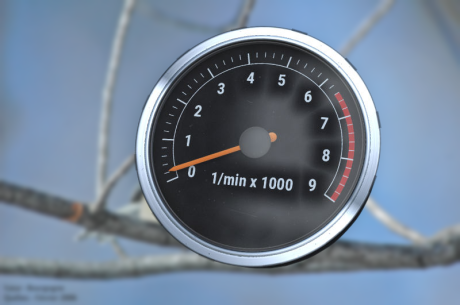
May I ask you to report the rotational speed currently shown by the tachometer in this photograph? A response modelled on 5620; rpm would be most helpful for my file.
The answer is 200; rpm
